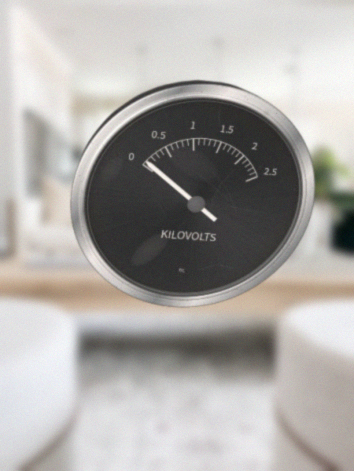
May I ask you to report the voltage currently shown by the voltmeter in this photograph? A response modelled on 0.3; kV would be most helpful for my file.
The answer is 0.1; kV
